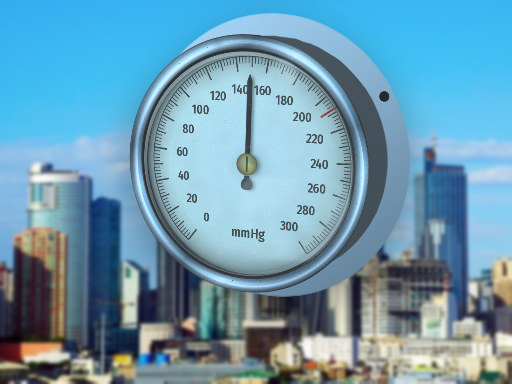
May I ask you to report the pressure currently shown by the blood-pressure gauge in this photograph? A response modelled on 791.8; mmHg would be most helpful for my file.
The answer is 150; mmHg
